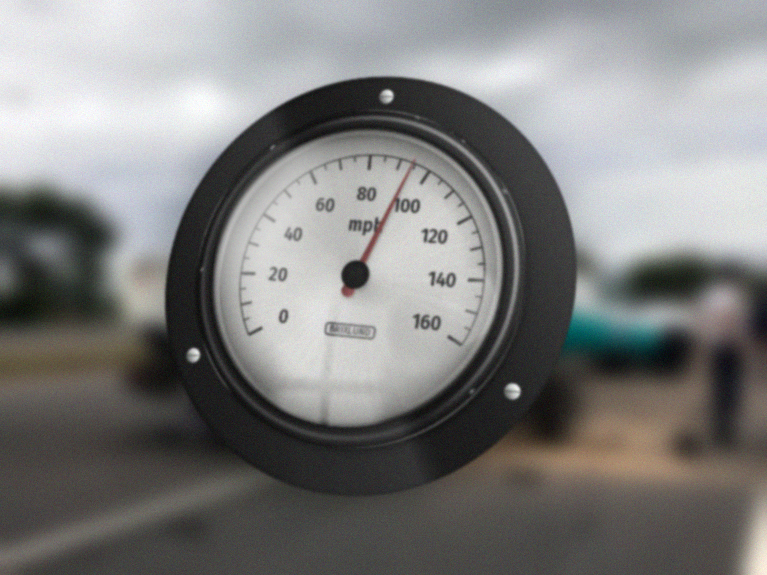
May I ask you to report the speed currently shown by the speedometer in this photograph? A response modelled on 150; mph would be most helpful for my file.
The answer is 95; mph
